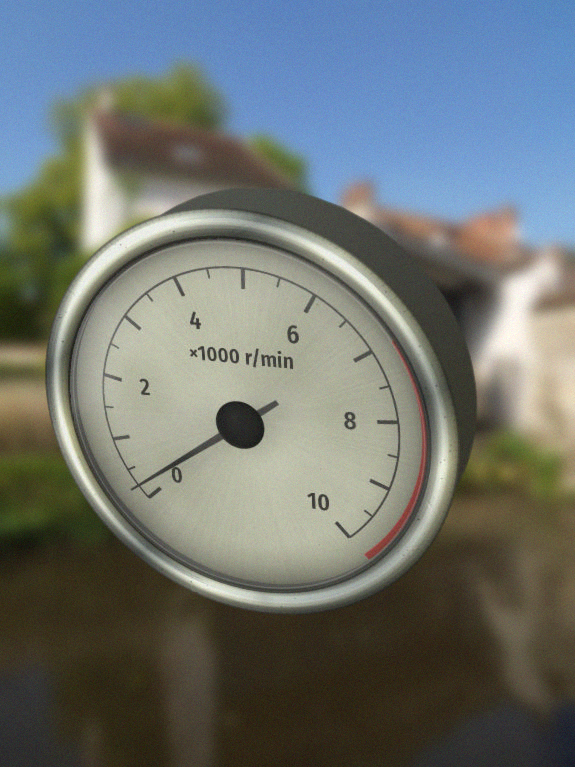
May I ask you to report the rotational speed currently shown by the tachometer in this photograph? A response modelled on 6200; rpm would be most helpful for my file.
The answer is 250; rpm
